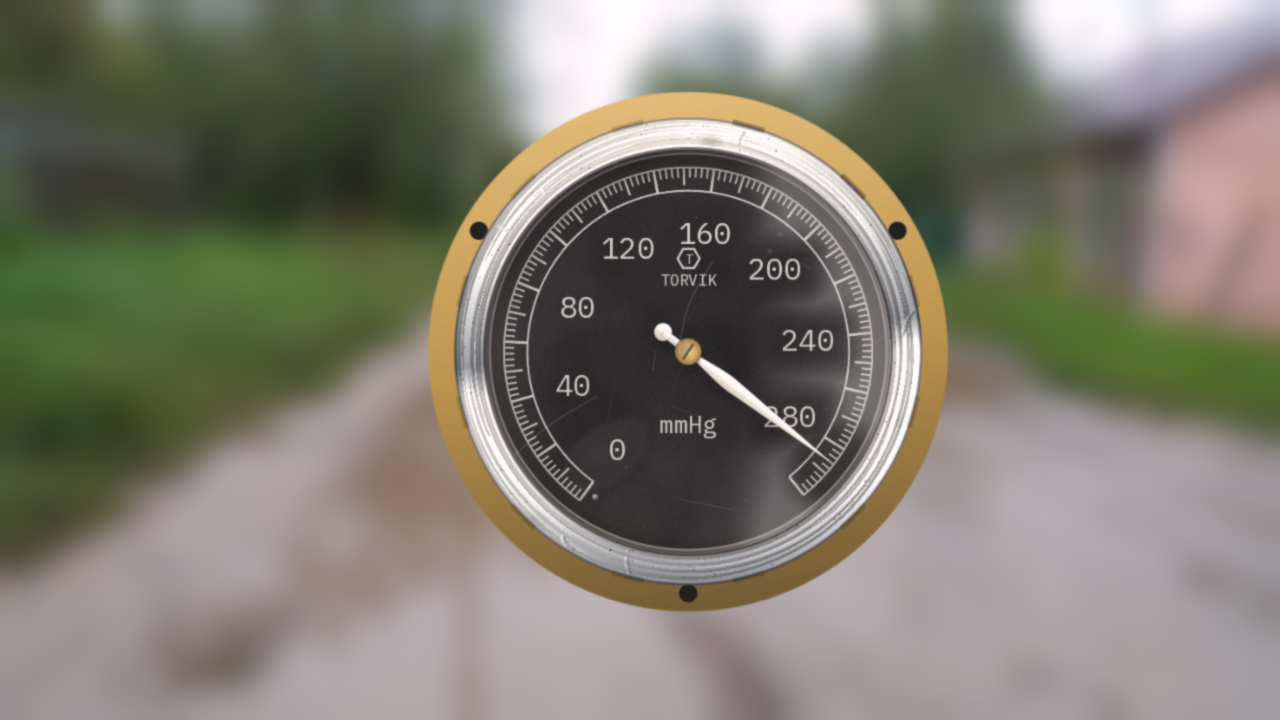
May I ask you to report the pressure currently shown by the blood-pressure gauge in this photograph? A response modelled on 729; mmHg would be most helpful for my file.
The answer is 286; mmHg
